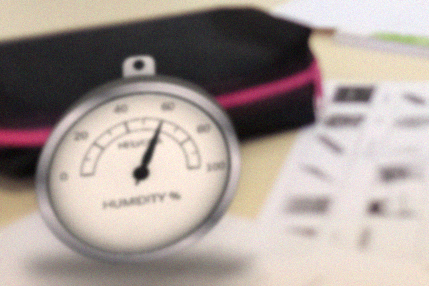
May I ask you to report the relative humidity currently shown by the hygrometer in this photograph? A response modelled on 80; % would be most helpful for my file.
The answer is 60; %
